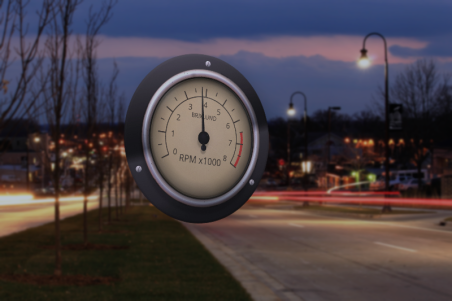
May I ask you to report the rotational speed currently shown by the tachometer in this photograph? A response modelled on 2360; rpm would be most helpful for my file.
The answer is 3750; rpm
